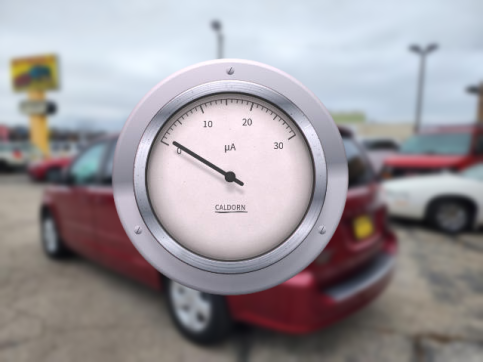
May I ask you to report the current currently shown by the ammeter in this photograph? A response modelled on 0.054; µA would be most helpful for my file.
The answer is 1; µA
